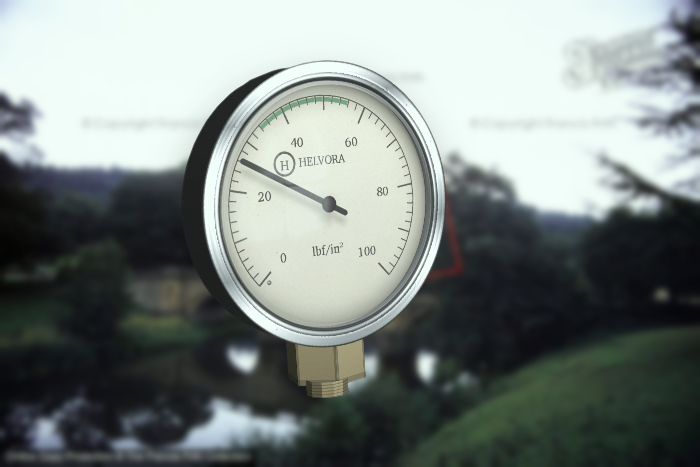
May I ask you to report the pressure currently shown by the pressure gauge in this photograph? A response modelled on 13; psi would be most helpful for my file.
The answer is 26; psi
